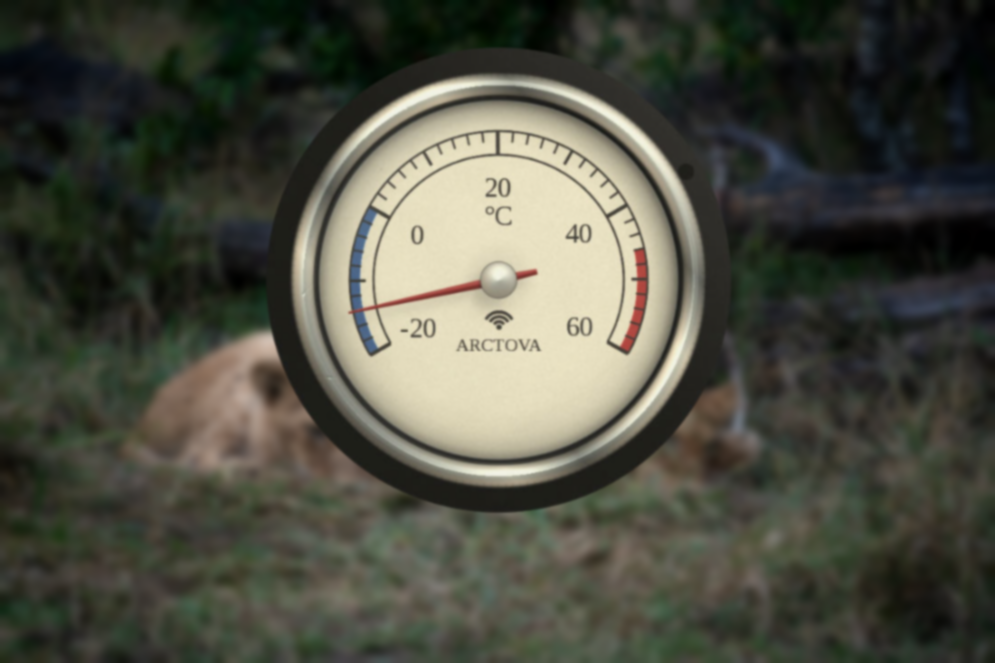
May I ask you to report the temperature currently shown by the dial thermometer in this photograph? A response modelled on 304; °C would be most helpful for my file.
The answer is -14; °C
